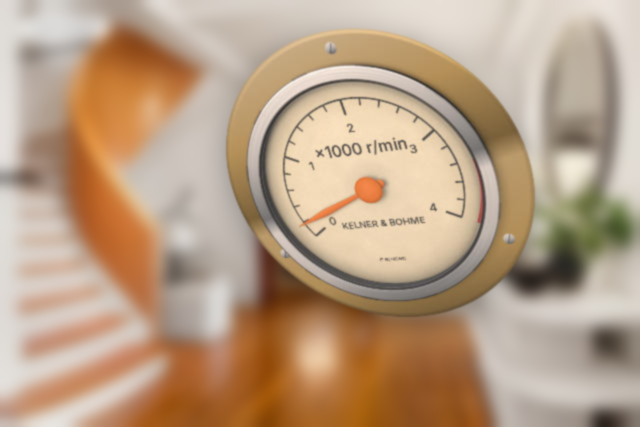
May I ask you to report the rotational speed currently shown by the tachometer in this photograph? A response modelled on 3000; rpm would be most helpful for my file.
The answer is 200; rpm
